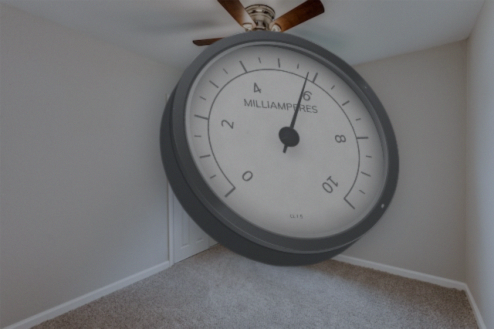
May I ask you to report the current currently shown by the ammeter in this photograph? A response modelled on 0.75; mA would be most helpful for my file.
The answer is 5.75; mA
